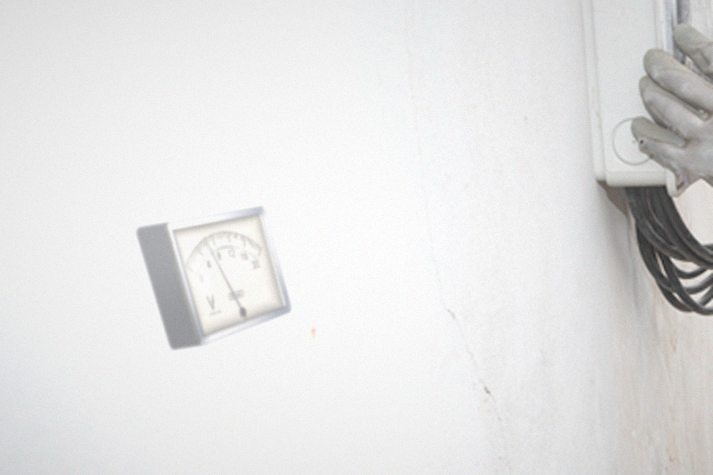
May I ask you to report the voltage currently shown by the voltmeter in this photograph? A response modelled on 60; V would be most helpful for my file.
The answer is 6; V
